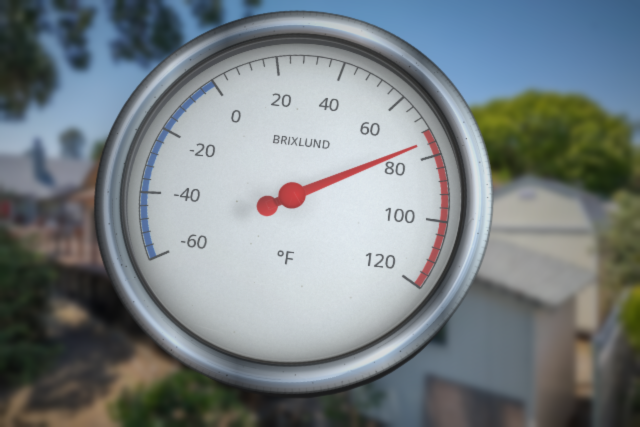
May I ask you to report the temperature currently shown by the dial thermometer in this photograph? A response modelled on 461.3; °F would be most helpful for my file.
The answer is 76; °F
